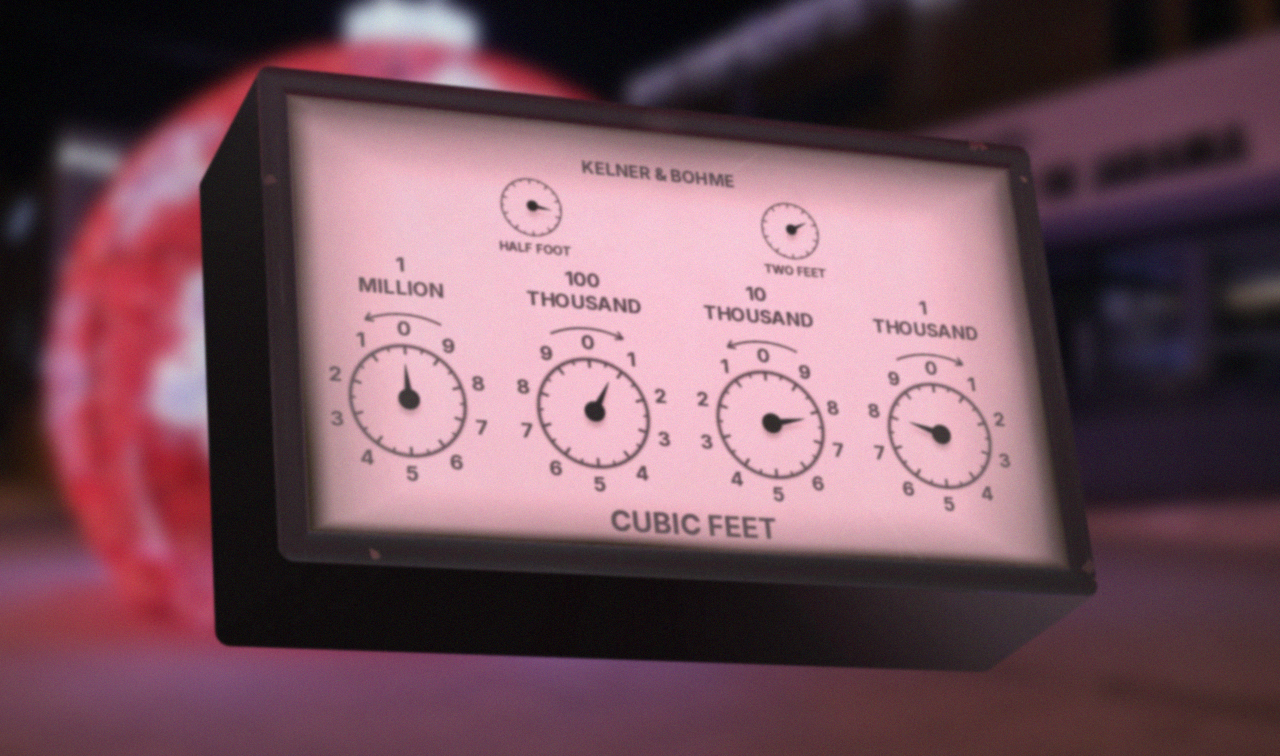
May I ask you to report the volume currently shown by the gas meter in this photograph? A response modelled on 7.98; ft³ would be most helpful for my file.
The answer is 7800; ft³
